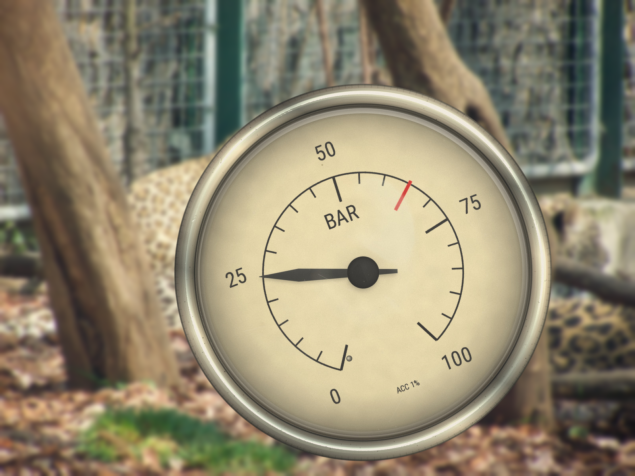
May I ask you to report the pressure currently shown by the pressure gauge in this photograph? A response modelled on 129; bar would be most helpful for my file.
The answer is 25; bar
